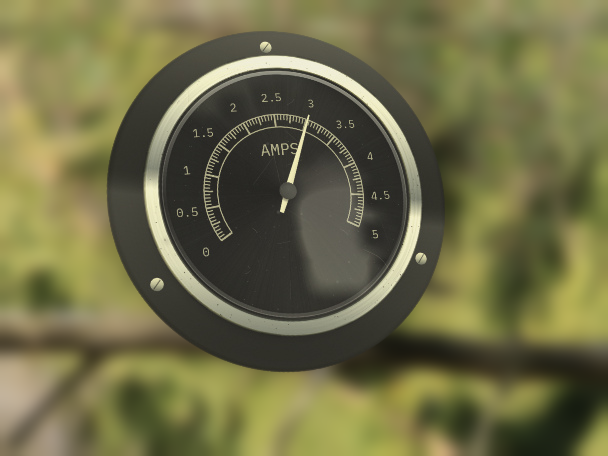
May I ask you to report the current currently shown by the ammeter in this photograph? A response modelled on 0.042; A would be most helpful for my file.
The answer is 3; A
